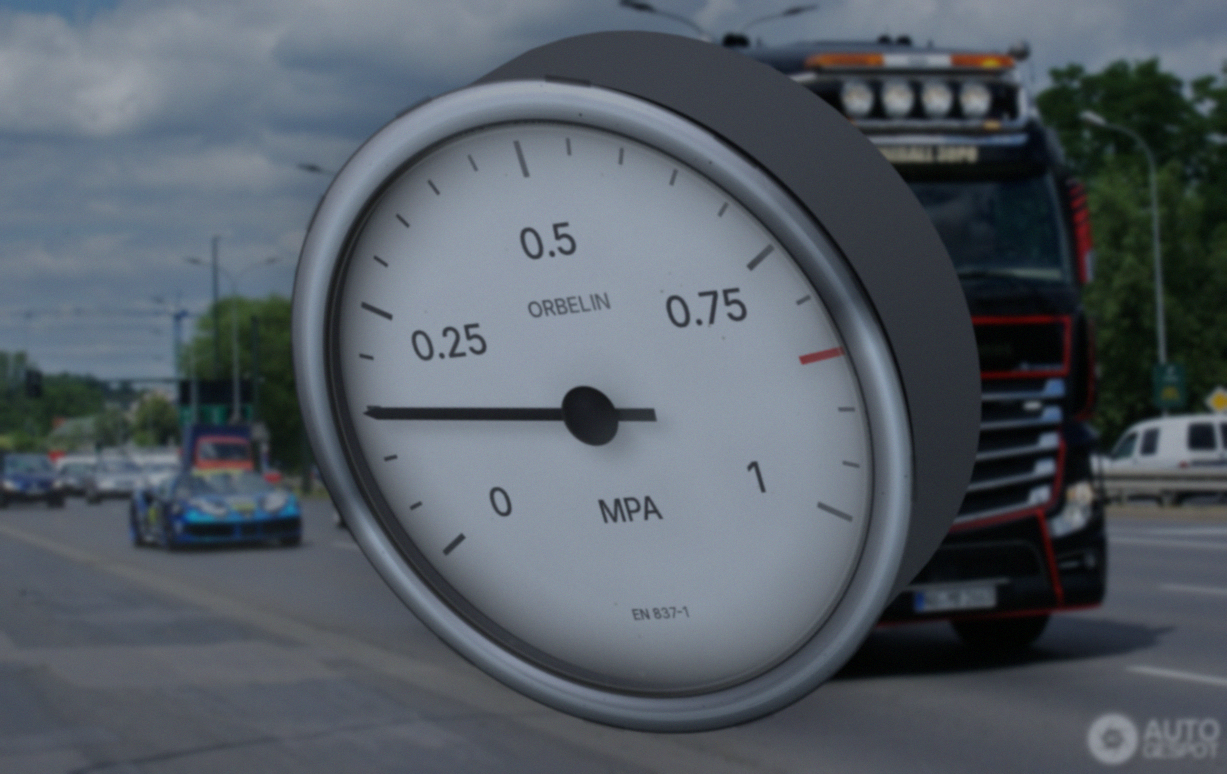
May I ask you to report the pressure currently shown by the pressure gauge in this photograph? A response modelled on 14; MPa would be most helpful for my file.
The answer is 0.15; MPa
